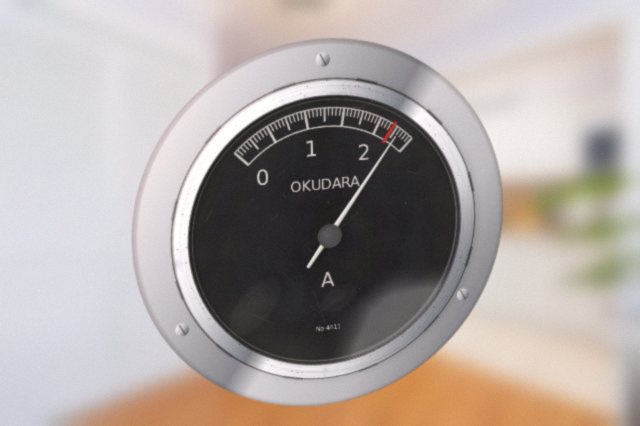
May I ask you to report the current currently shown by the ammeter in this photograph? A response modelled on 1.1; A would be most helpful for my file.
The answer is 2.25; A
